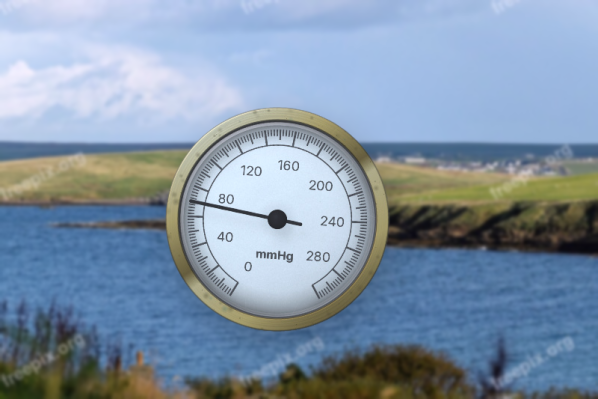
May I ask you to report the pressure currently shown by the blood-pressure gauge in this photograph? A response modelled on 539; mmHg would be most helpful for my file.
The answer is 70; mmHg
